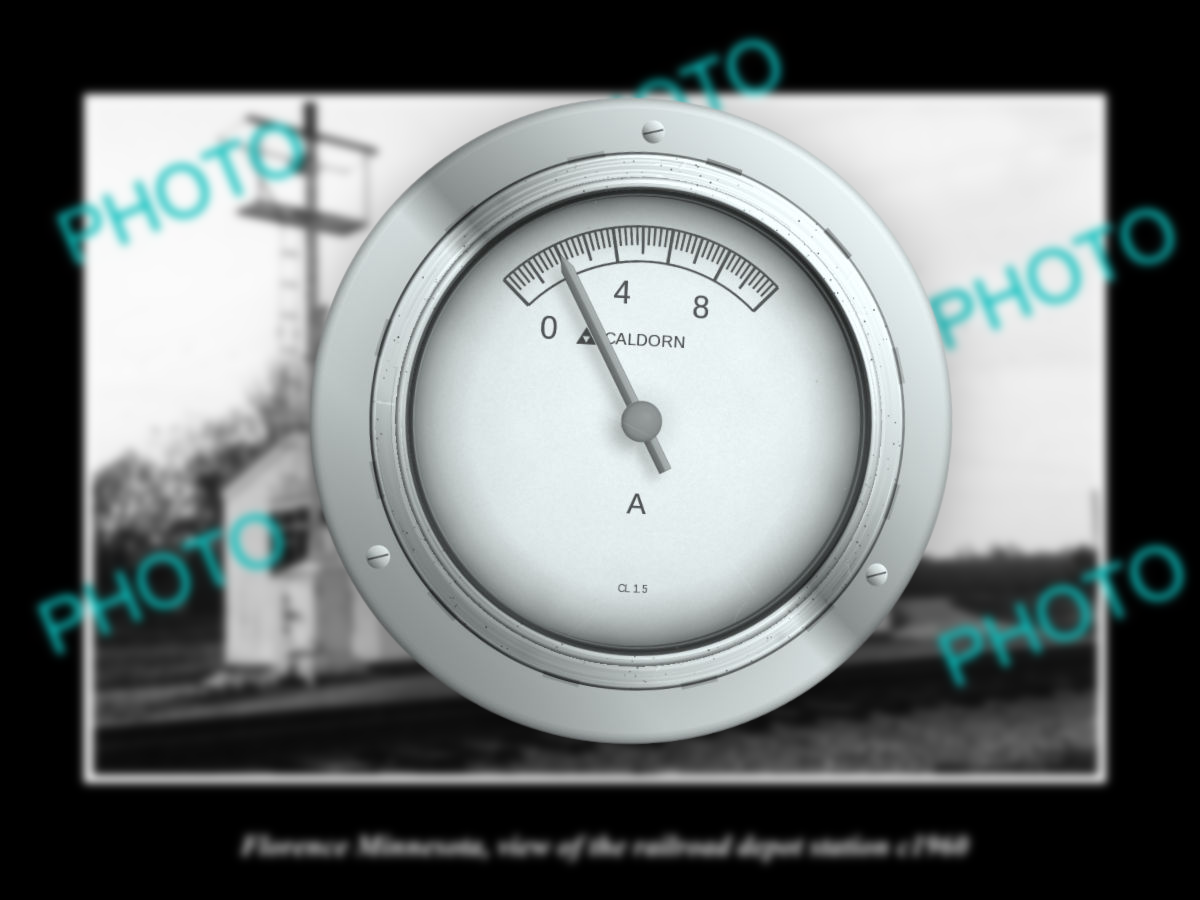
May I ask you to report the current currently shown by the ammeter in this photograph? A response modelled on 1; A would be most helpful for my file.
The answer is 2; A
